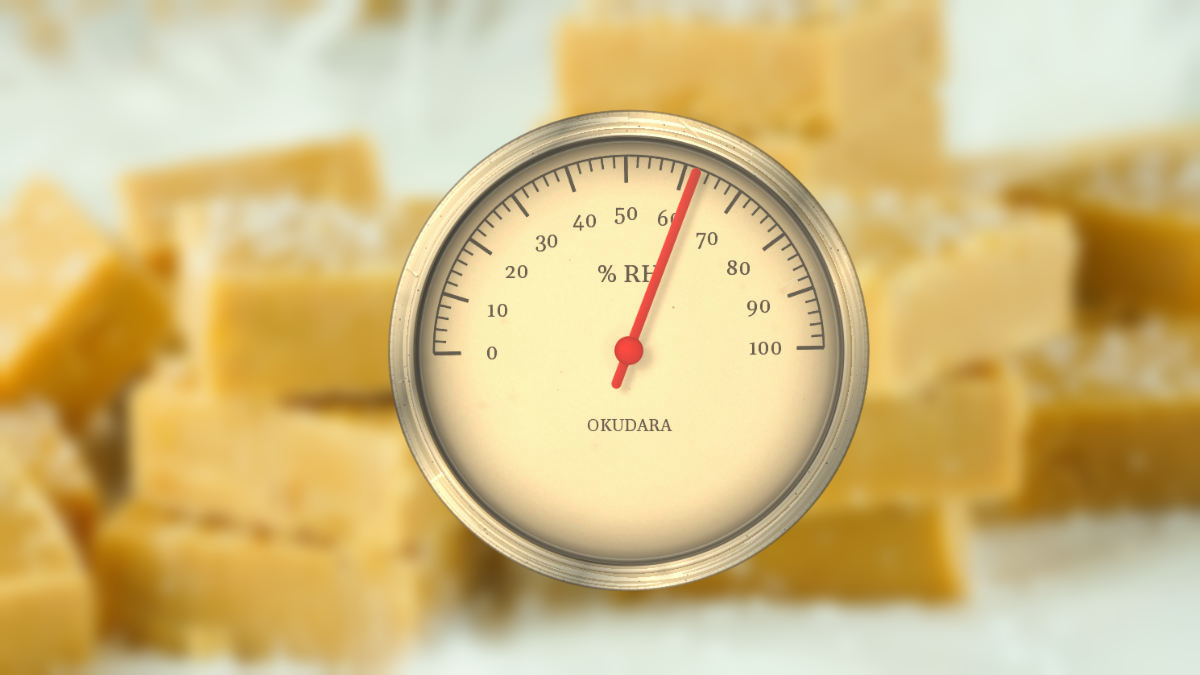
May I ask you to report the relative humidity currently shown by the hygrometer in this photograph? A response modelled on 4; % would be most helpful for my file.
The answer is 62; %
